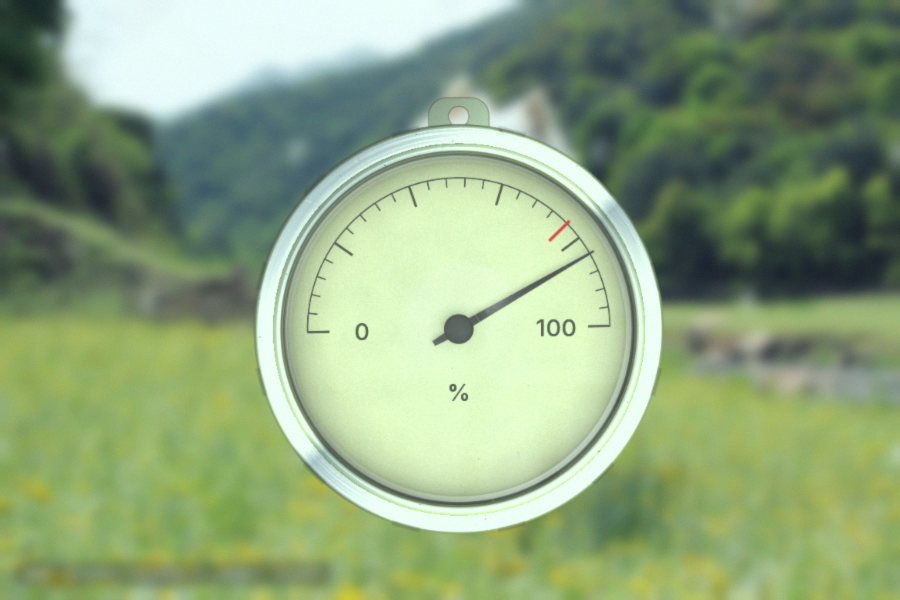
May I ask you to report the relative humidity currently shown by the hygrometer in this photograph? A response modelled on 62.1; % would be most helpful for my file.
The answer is 84; %
